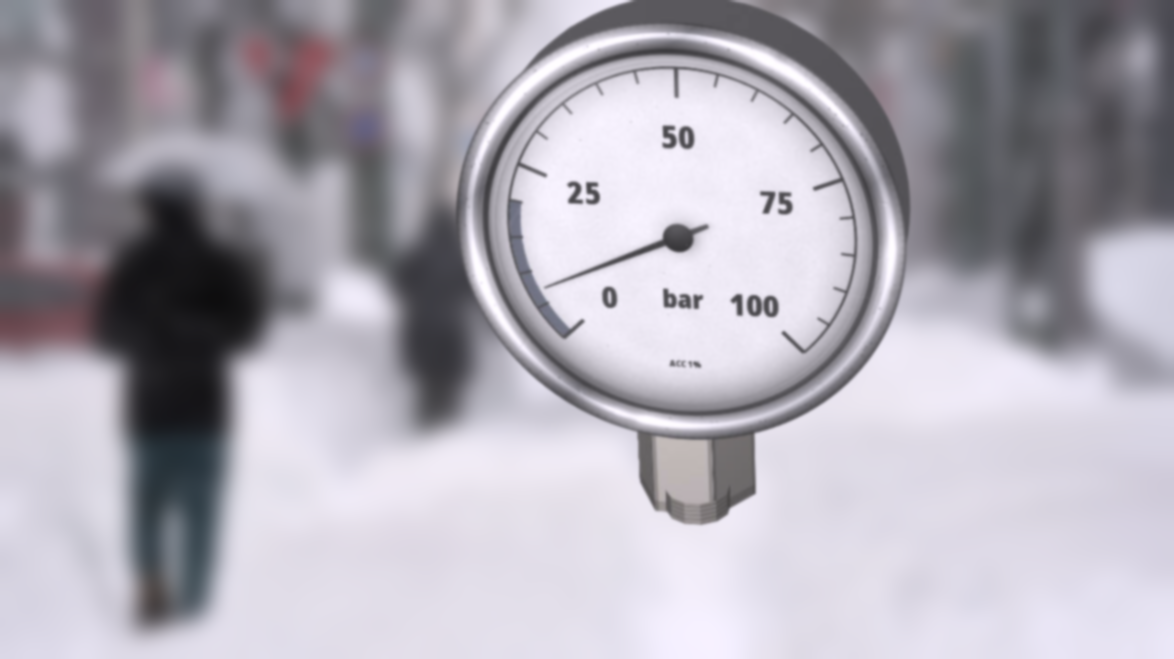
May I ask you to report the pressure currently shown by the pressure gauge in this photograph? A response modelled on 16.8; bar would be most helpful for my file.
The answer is 7.5; bar
